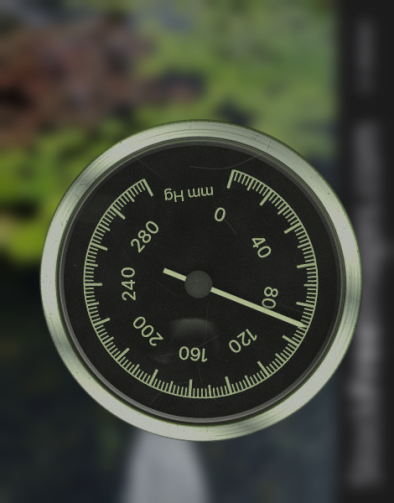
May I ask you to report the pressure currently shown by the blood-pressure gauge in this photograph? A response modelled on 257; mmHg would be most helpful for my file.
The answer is 90; mmHg
